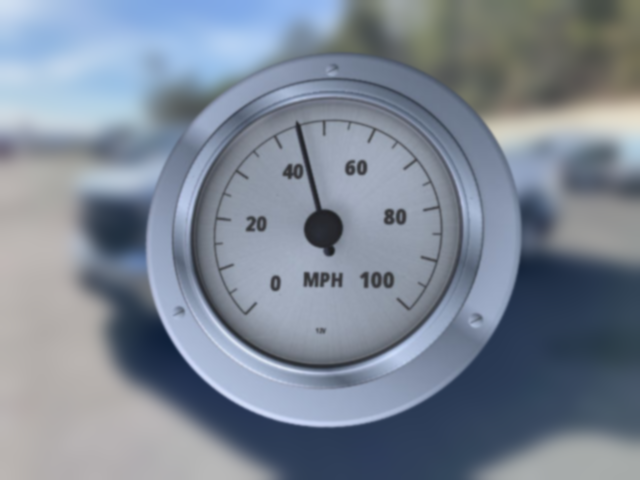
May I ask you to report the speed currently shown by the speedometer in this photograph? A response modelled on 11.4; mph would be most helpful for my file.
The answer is 45; mph
